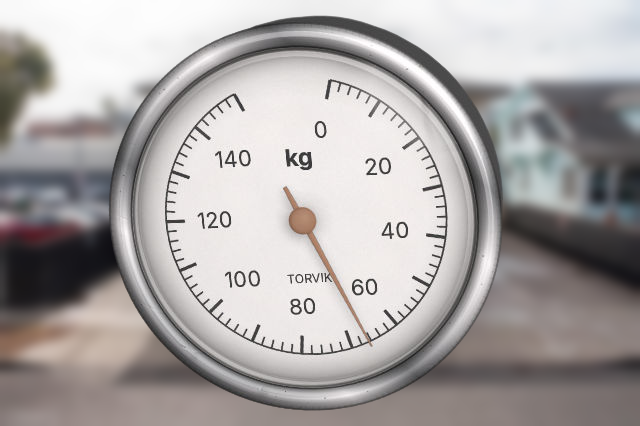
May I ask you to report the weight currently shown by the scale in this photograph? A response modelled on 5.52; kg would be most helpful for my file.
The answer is 66; kg
